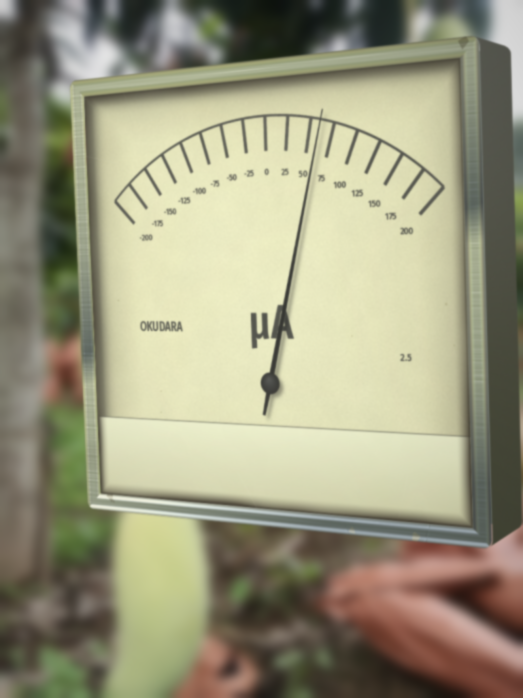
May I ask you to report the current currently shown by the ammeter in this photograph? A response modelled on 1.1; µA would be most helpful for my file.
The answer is 62.5; µA
